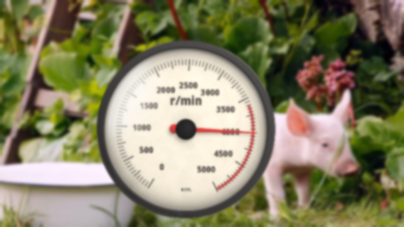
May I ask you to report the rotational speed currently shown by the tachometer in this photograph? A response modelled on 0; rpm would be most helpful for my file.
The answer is 4000; rpm
